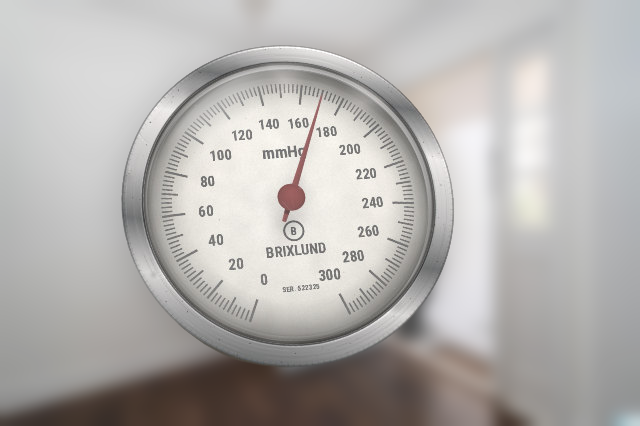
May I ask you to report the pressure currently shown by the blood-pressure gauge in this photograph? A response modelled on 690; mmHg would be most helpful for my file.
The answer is 170; mmHg
